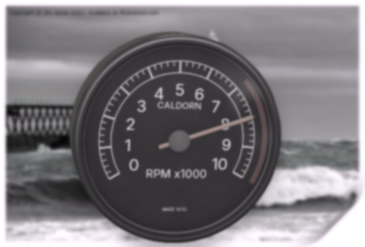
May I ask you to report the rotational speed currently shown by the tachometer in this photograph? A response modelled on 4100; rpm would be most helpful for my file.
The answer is 8000; rpm
